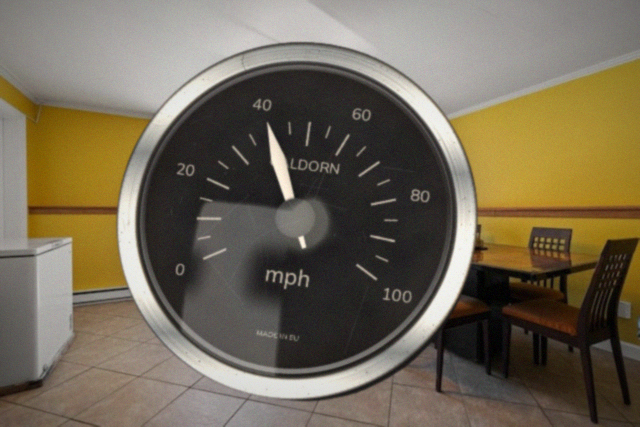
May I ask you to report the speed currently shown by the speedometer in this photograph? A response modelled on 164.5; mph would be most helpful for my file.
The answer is 40; mph
